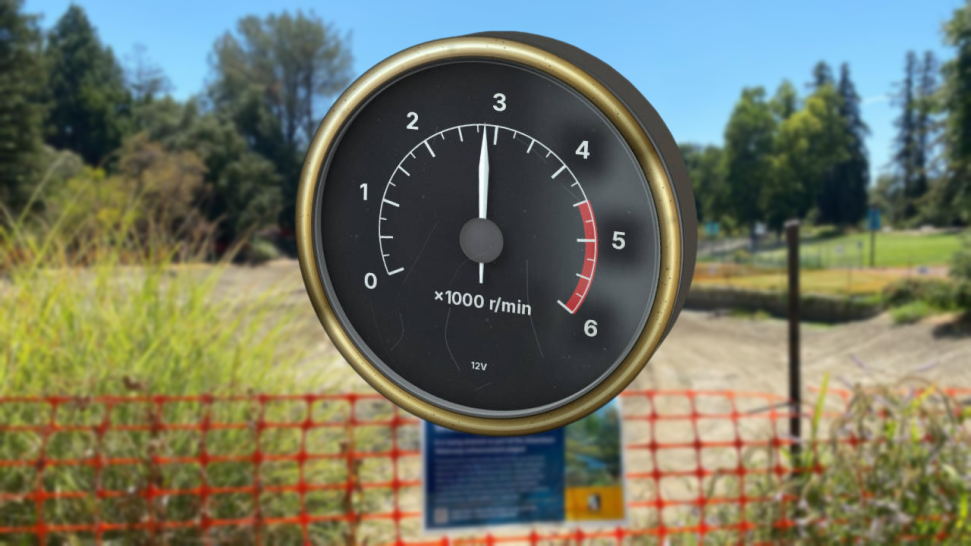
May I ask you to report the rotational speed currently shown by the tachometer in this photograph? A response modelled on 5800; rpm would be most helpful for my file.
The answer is 2875; rpm
